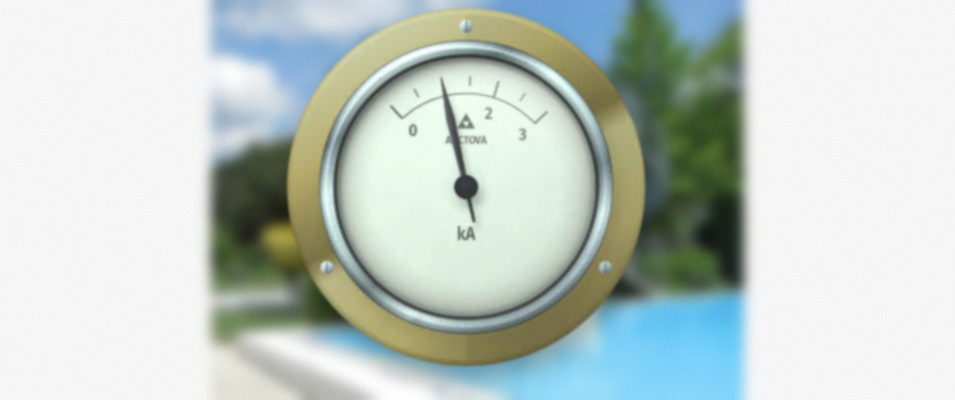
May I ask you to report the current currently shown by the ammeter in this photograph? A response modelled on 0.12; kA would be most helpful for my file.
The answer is 1; kA
